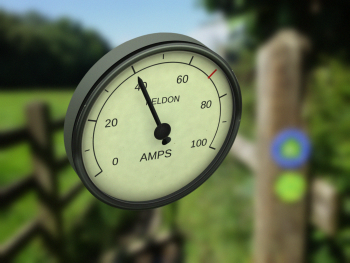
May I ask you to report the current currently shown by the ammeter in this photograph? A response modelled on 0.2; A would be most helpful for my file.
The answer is 40; A
